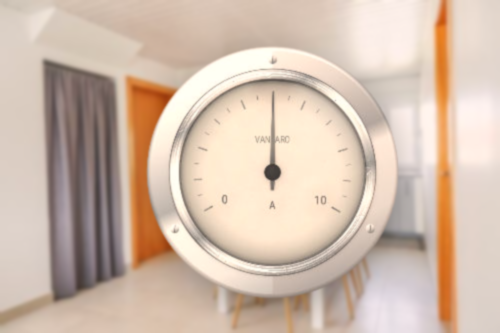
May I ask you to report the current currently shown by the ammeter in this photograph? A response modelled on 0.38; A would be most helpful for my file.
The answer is 5; A
